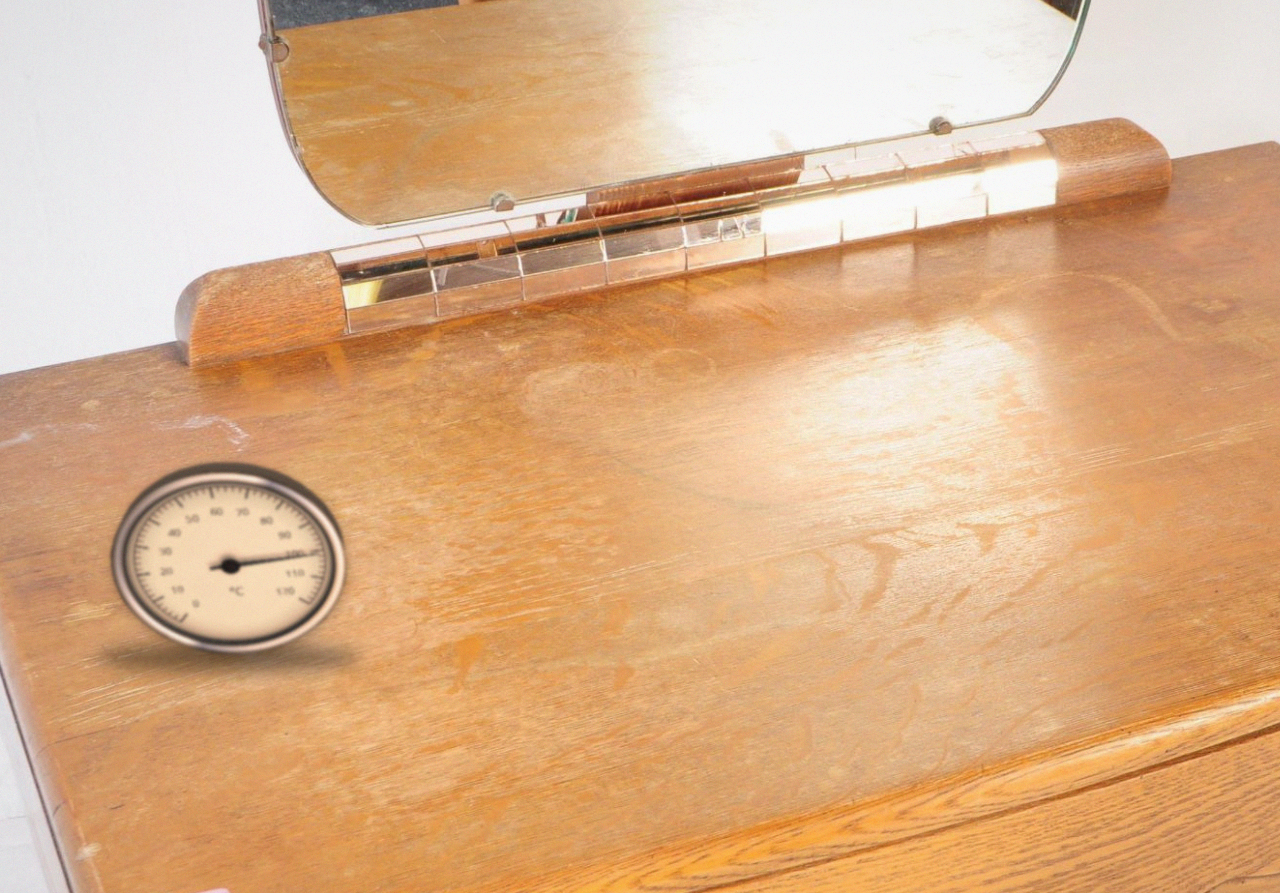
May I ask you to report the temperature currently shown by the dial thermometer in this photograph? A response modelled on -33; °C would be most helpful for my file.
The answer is 100; °C
